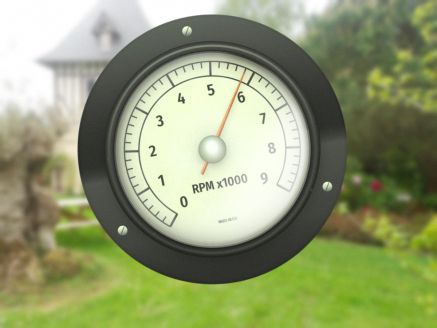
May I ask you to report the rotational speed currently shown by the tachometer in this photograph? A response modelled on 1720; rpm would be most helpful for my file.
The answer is 5800; rpm
